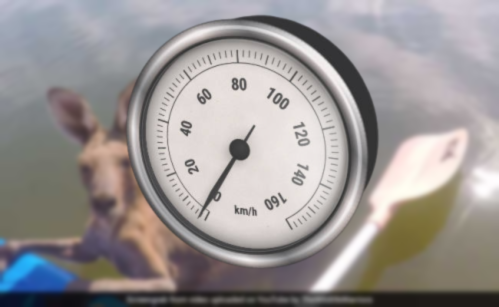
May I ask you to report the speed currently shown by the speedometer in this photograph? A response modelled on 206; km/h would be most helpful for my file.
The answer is 2; km/h
